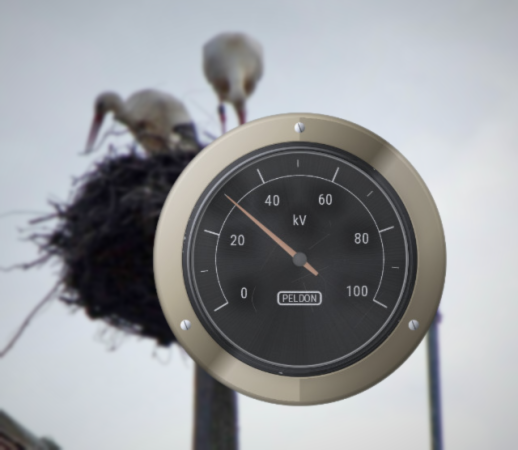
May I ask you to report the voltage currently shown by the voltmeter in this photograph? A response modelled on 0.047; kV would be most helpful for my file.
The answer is 30; kV
